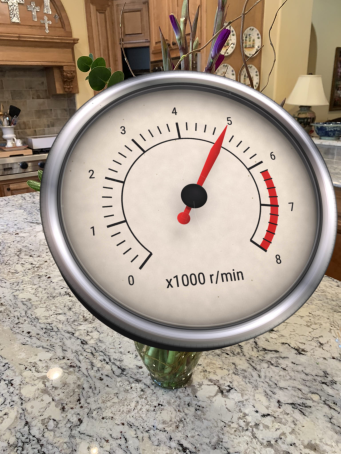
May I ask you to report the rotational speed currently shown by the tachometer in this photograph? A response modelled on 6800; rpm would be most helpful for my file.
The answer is 5000; rpm
